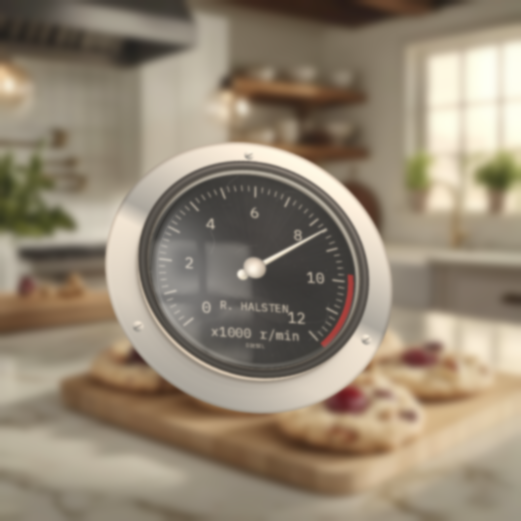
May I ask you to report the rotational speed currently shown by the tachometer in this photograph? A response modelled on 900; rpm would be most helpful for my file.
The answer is 8400; rpm
